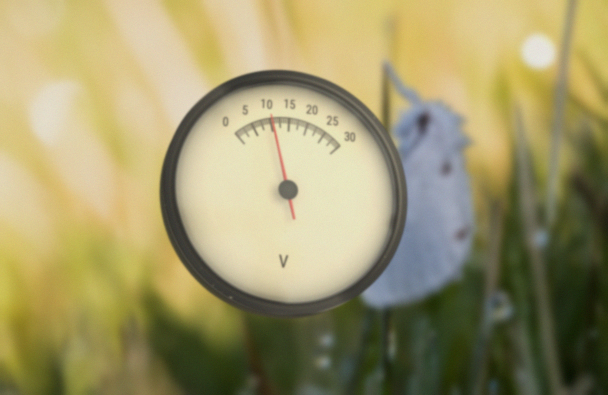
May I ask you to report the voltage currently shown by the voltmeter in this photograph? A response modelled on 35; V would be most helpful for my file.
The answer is 10; V
